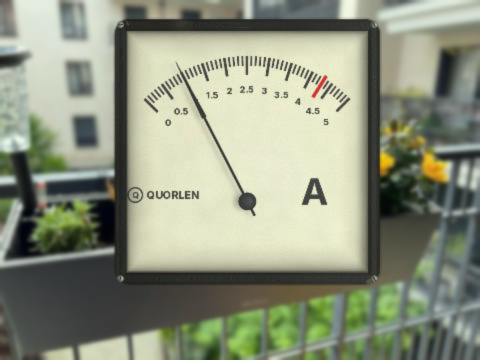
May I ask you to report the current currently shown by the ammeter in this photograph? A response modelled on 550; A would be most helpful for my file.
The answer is 1; A
